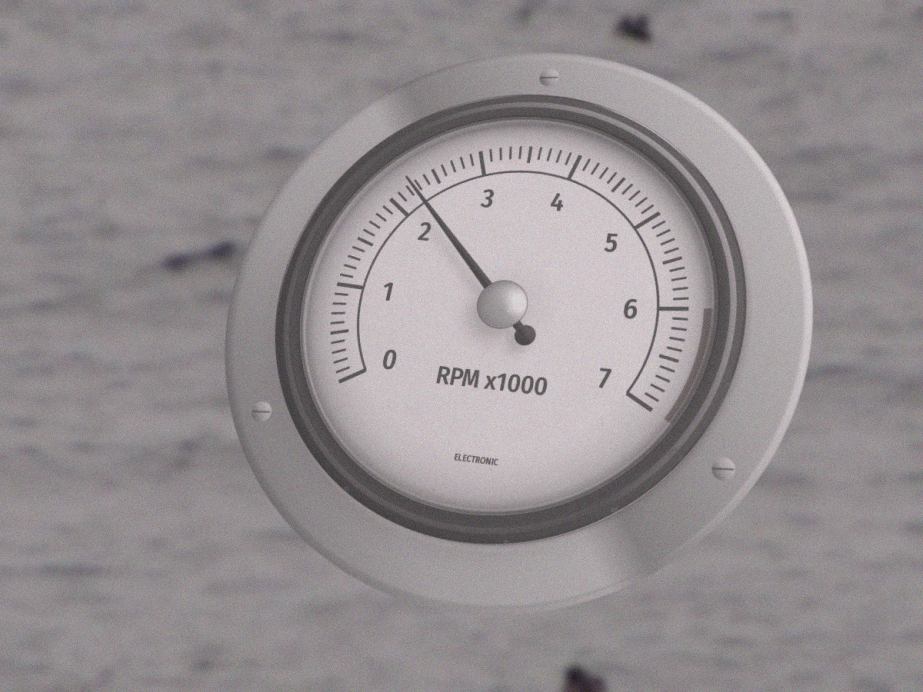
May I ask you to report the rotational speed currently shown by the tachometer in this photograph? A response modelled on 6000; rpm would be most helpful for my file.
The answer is 2250; rpm
